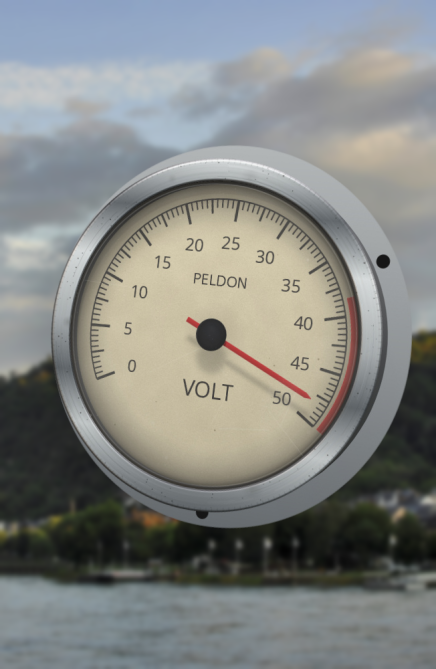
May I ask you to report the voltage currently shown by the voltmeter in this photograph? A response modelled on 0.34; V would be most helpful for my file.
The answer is 48; V
